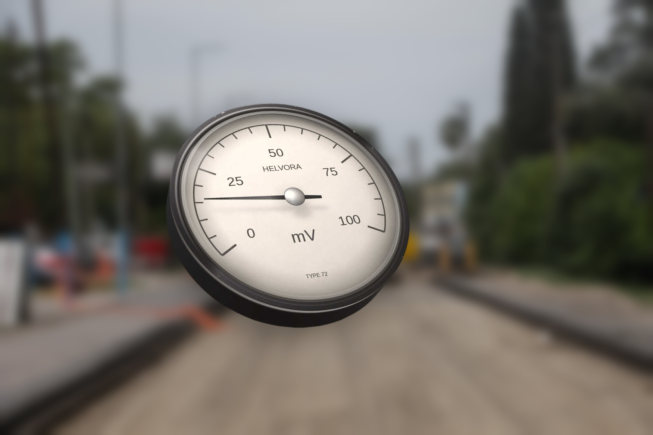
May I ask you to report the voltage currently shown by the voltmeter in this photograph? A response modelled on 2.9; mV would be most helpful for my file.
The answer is 15; mV
